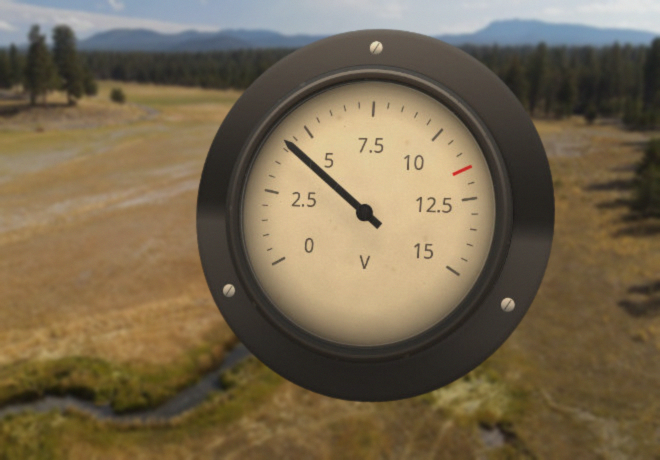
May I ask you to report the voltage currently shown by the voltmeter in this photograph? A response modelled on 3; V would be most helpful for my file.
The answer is 4.25; V
